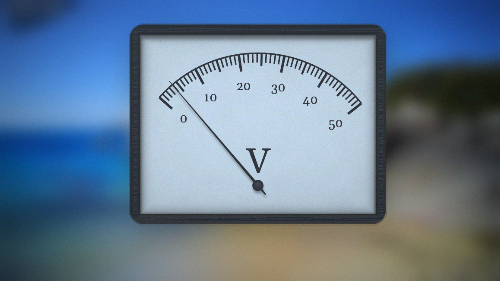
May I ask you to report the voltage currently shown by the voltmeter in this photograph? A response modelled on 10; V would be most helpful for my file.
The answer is 4; V
